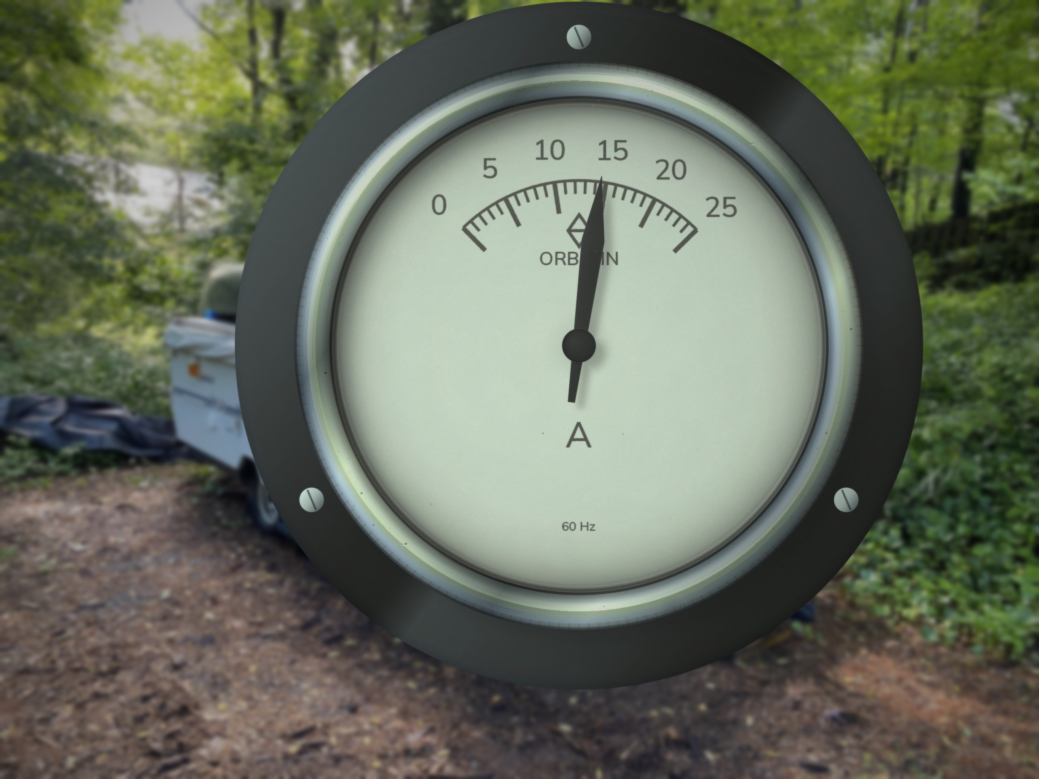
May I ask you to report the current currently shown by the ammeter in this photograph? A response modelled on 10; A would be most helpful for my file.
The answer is 14.5; A
